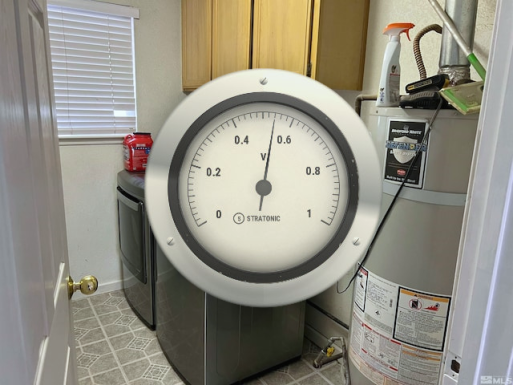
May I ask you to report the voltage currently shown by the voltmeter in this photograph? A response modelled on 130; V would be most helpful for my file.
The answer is 0.54; V
